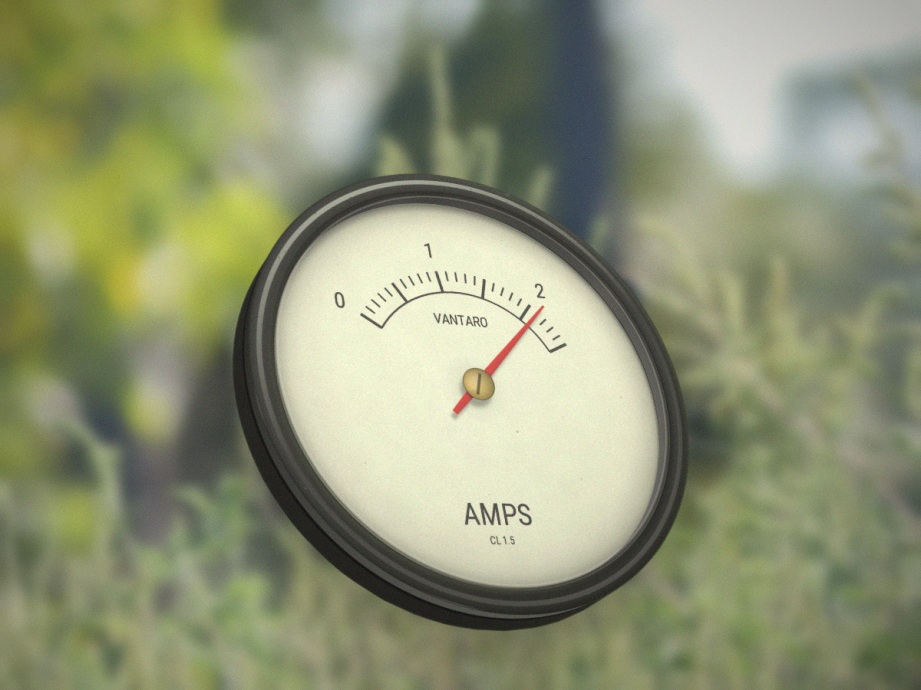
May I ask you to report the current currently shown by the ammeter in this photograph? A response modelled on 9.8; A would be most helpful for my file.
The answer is 2.1; A
